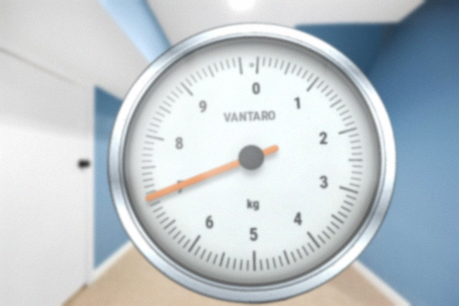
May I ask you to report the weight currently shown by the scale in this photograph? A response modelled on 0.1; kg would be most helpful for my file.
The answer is 7; kg
